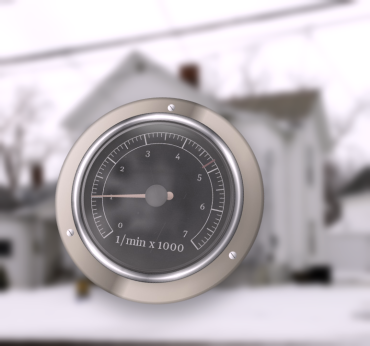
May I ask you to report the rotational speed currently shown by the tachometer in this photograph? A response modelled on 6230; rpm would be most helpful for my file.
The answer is 1000; rpm
